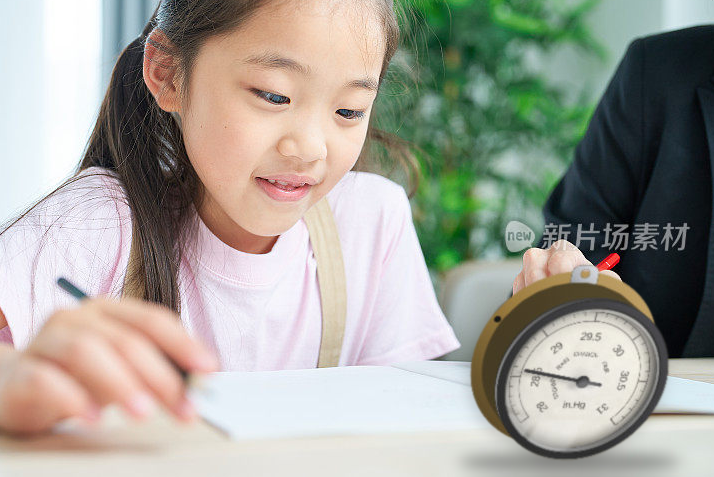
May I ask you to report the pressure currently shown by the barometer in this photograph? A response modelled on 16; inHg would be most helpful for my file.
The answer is 28.6; inHg
